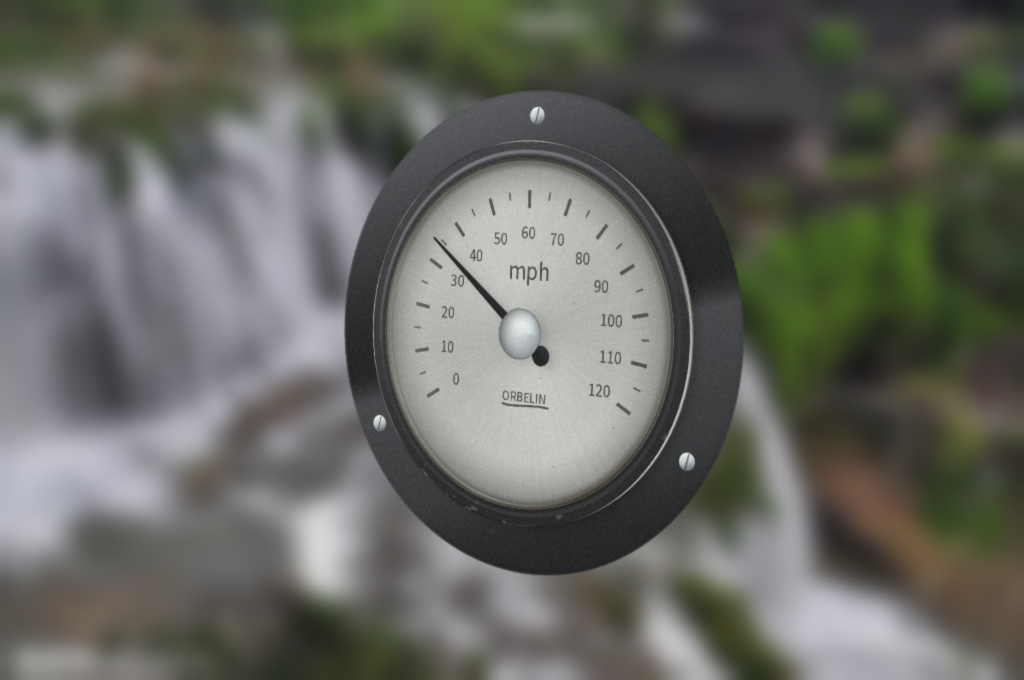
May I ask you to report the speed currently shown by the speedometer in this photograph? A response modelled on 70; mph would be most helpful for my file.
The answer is 35; mph
